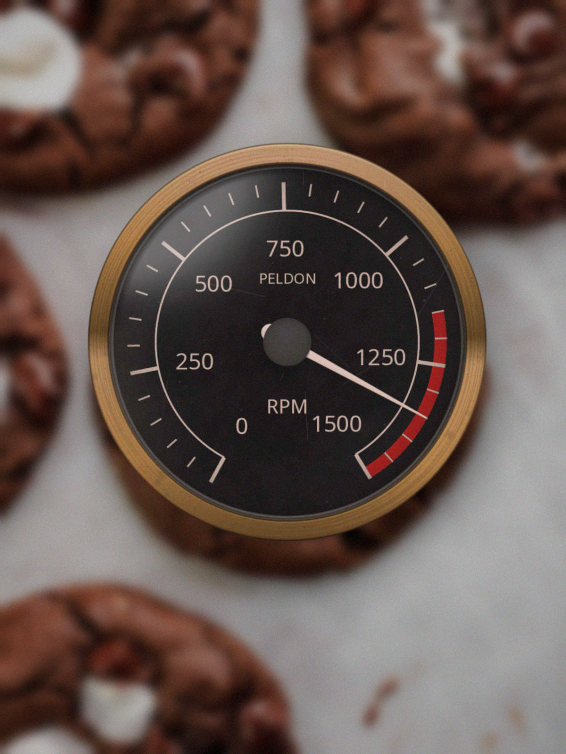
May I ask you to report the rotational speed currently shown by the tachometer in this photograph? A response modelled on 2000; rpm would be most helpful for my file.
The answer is 1350; rpm
